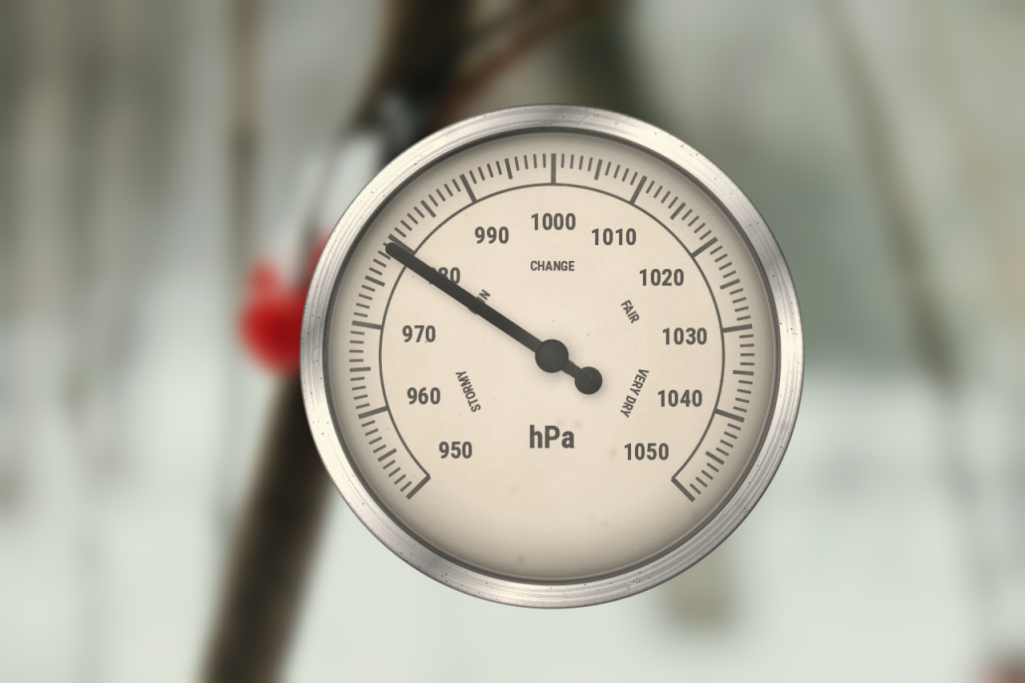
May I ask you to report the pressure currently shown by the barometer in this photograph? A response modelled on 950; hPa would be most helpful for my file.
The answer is 979; hPa
